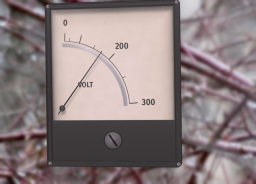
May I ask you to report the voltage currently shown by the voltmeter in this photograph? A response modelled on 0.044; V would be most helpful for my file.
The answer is 175; V
